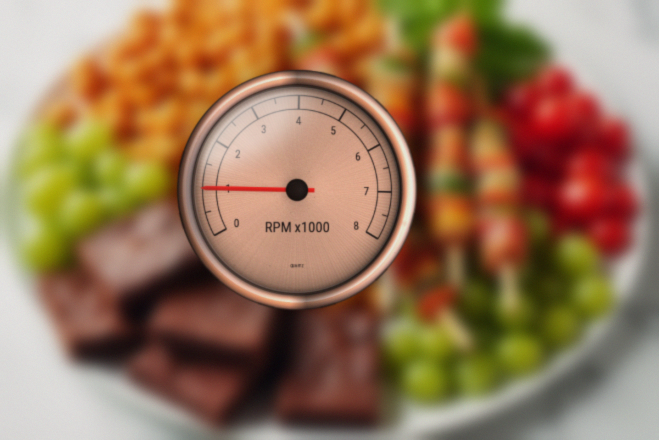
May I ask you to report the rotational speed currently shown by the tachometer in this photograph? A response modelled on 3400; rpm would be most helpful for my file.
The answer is 1000; rpm
